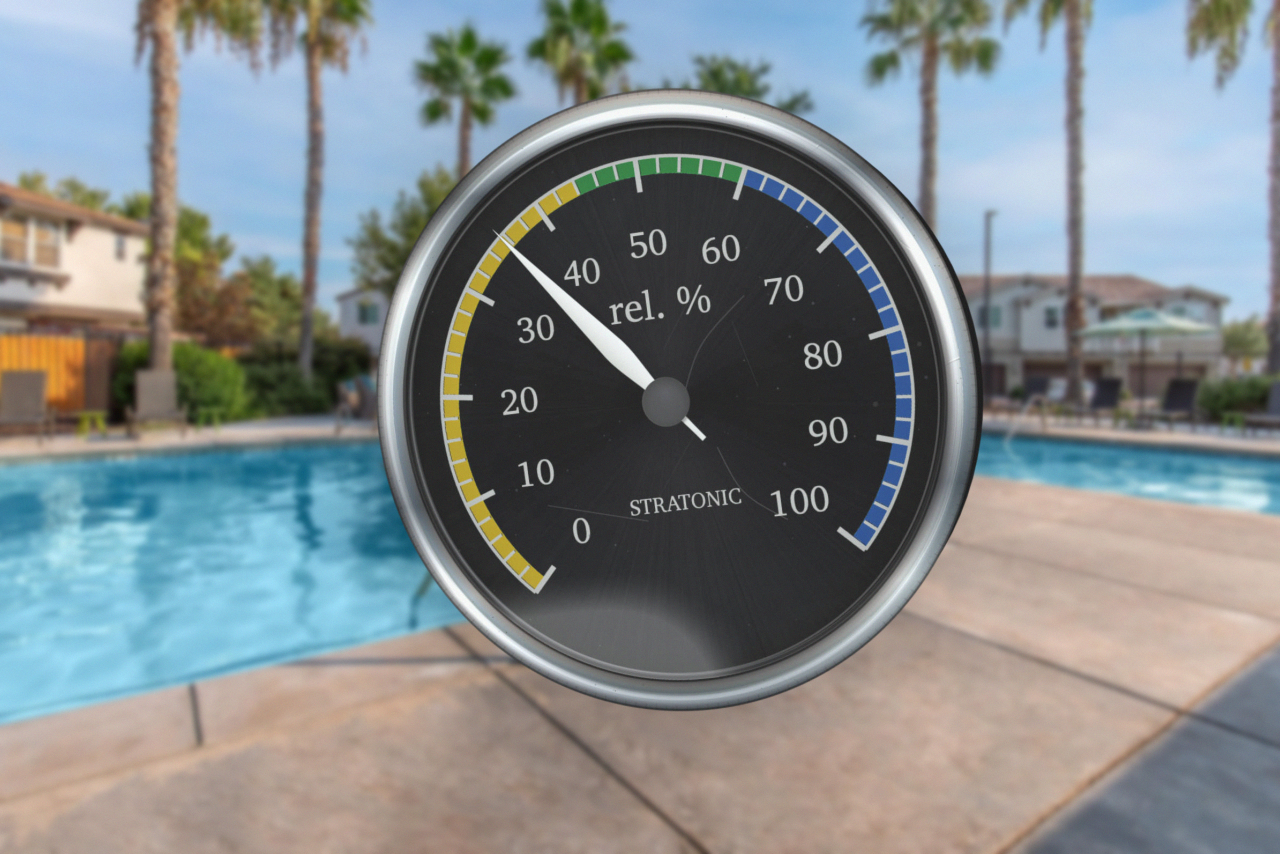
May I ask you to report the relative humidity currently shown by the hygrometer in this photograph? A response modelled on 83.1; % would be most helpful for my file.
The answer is 36; %
